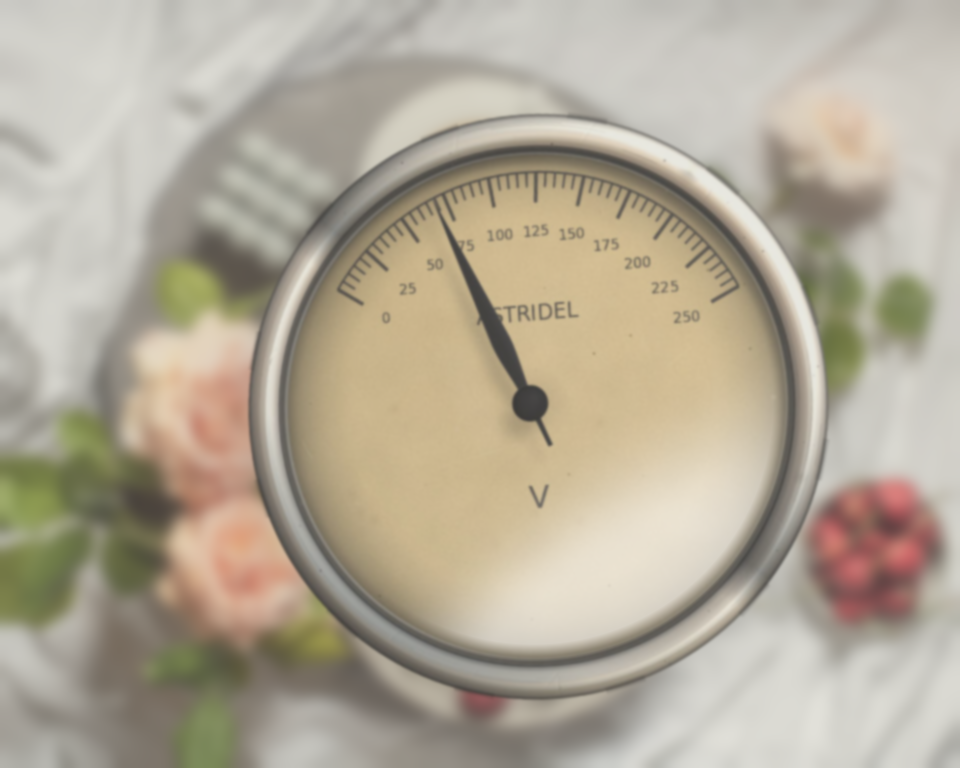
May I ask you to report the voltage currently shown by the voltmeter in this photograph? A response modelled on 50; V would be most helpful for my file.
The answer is 70; V
